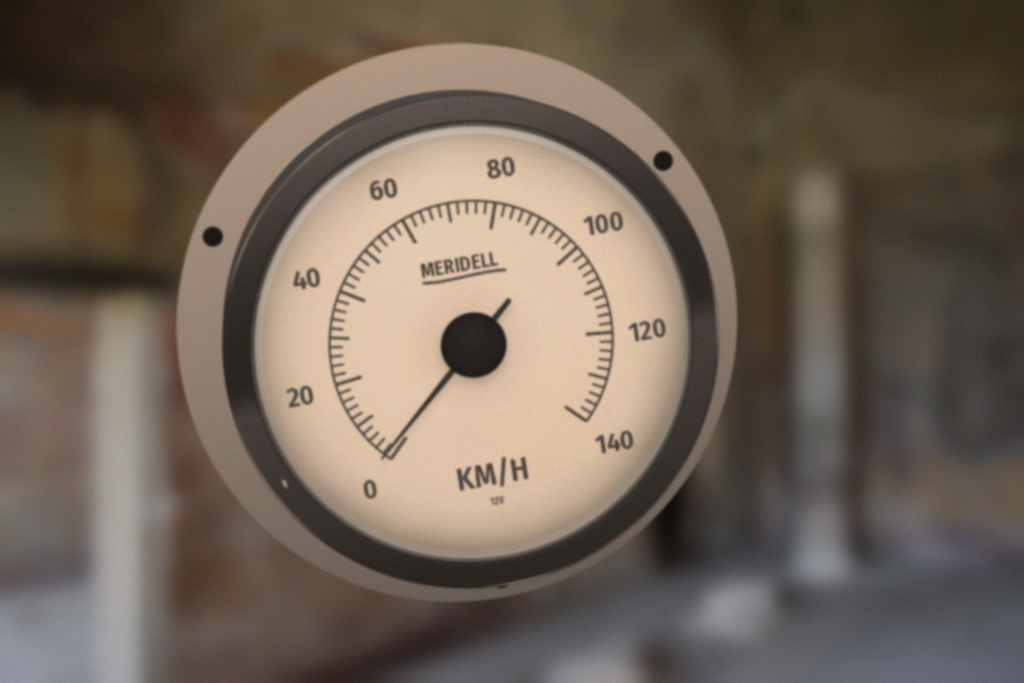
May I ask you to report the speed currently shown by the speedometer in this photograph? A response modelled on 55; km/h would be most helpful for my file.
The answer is 2; km/h
